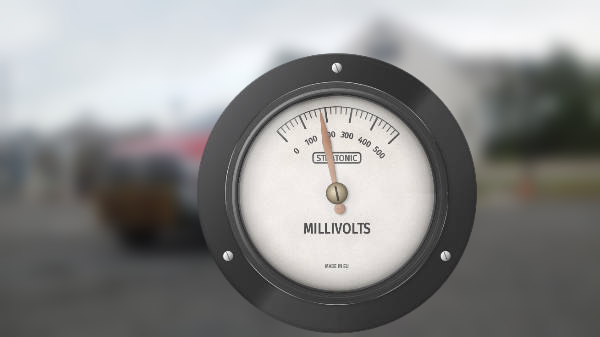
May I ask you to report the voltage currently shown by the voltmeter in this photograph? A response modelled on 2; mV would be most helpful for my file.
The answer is 180; mV
